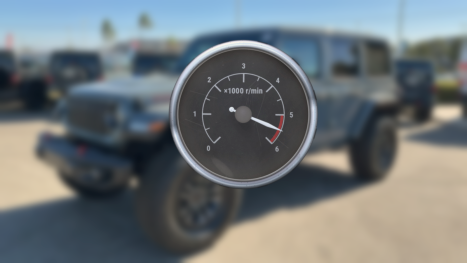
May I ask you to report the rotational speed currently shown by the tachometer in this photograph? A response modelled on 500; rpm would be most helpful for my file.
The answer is 5500; rpm
